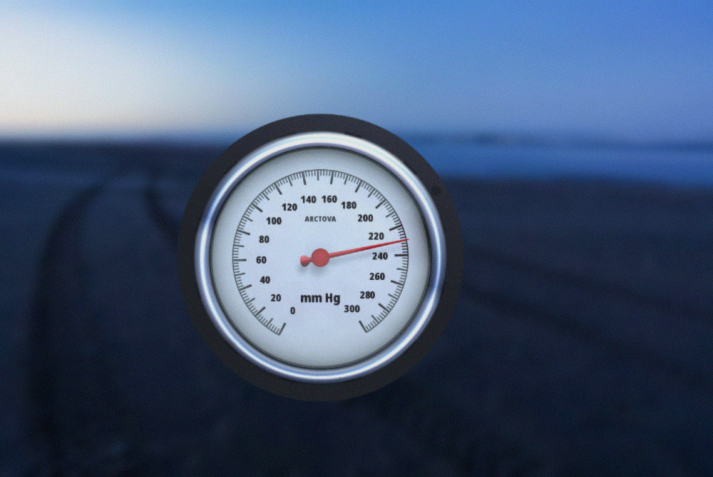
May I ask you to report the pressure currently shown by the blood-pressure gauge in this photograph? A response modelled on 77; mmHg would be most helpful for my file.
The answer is 230; mmHg
